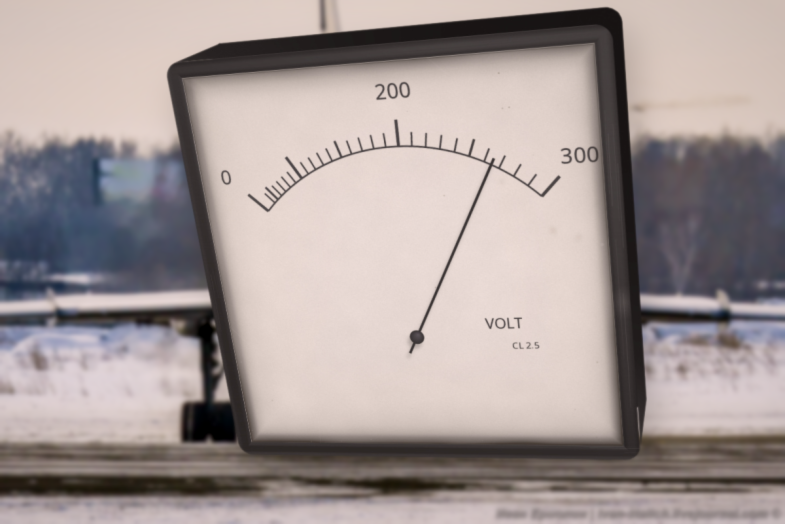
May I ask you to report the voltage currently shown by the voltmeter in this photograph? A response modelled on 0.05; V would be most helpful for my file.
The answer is 265; V
